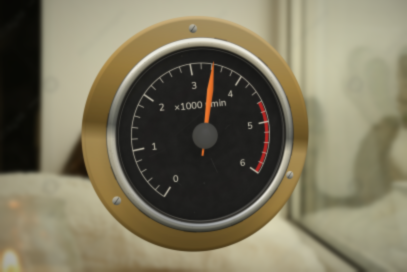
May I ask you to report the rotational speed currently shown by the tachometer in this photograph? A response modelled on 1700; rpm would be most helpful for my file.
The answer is 3400; rpm
